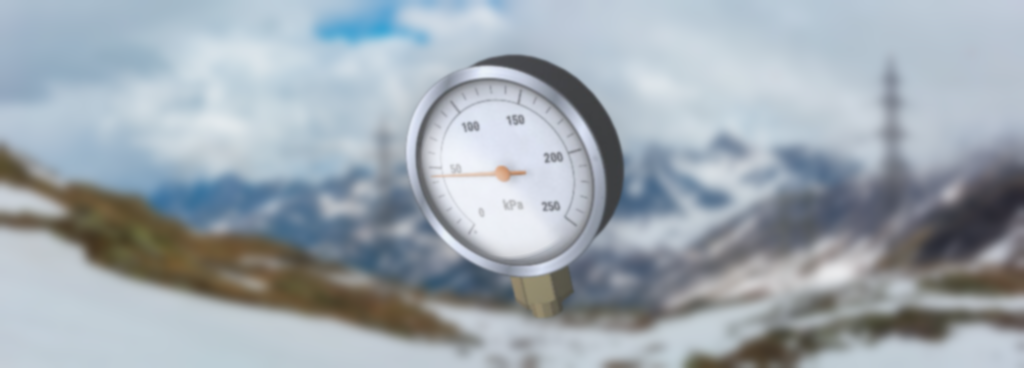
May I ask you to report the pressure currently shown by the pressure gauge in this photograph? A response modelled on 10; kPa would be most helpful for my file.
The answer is 45; kPa
